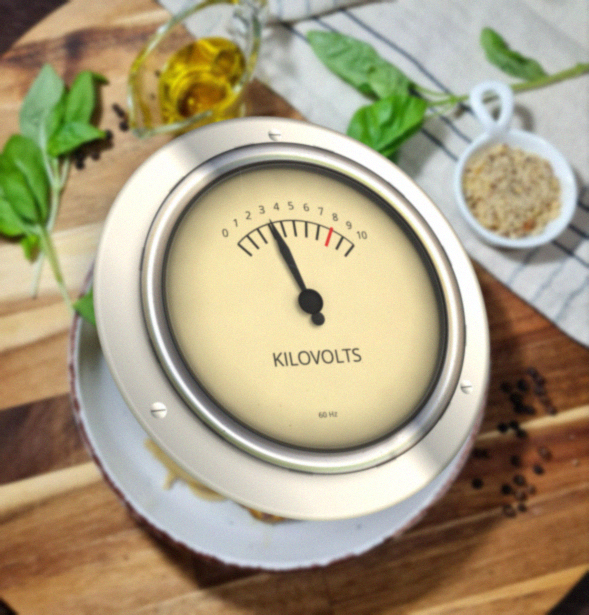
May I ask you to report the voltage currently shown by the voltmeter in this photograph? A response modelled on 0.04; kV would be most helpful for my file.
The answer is 3; kV
